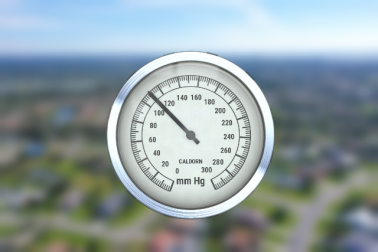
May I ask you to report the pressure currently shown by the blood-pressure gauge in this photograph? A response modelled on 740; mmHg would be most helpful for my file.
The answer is 110; mmHg
